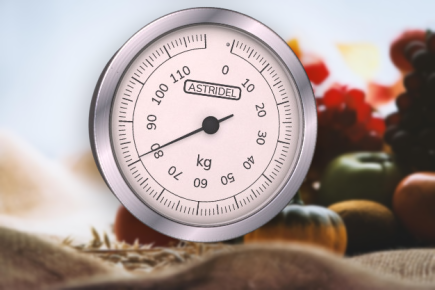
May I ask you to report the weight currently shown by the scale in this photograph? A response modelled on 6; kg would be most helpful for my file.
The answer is 81; kg
